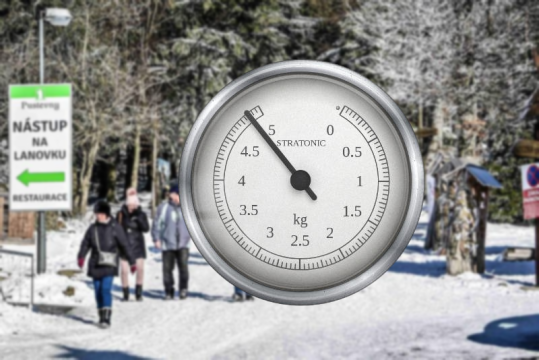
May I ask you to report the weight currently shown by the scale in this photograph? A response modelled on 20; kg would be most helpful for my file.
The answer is 4.85; kg
